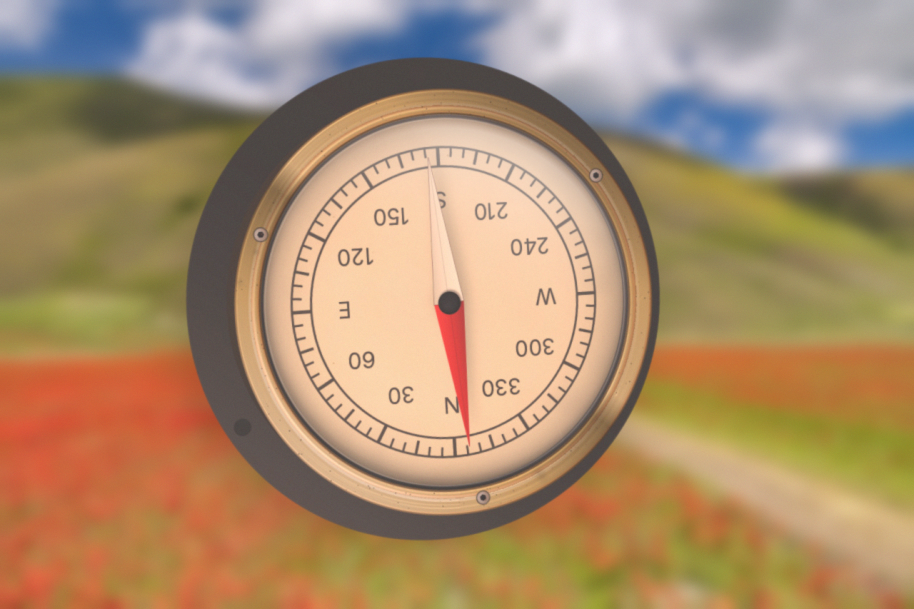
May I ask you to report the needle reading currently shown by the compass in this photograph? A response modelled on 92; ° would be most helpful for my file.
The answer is 355; °
